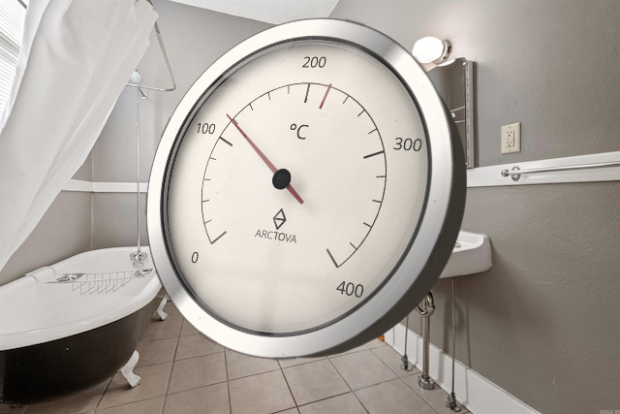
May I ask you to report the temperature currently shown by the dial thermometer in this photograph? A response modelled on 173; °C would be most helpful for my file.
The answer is 120; °C
